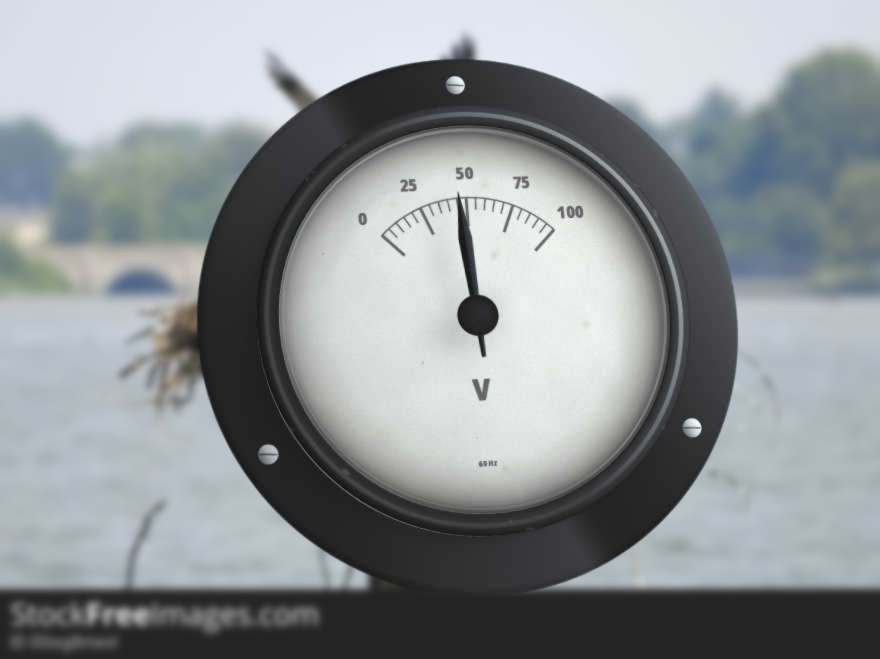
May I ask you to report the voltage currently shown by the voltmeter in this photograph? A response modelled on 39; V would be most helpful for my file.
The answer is 45; V
